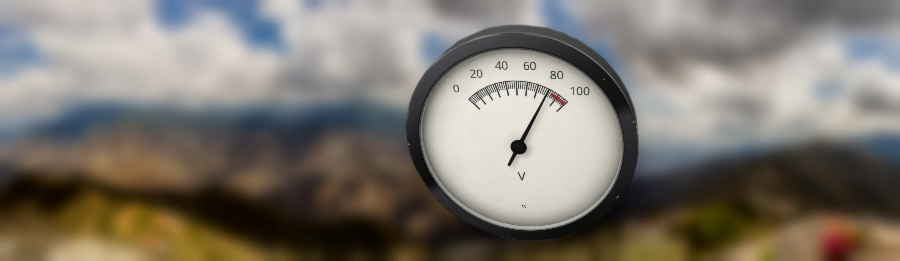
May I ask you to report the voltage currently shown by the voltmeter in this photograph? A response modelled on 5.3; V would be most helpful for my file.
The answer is 80; V
